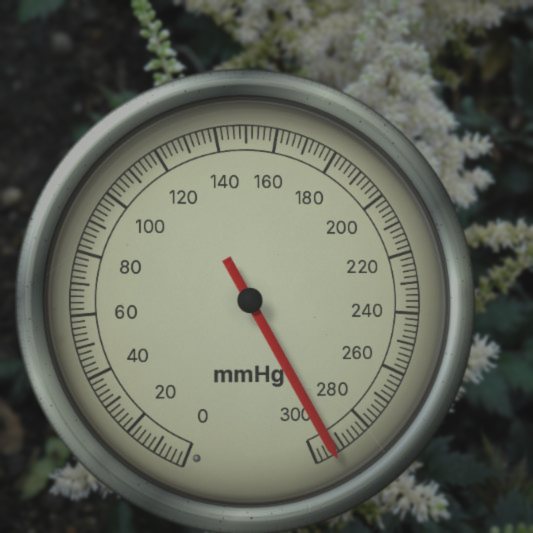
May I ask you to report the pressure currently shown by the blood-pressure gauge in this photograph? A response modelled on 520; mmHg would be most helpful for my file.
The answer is 294; mmHg
